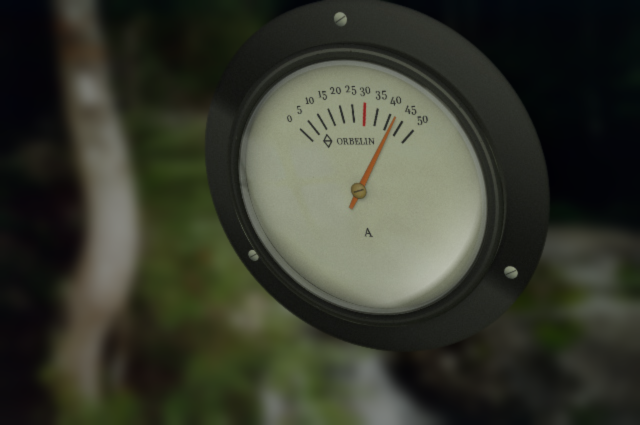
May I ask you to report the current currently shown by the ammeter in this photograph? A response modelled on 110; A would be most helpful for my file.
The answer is 42.5; A
